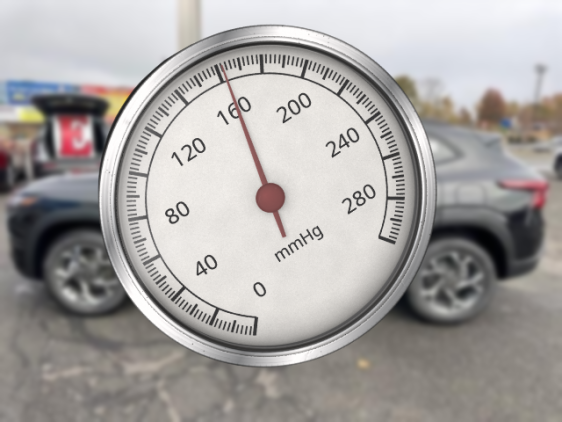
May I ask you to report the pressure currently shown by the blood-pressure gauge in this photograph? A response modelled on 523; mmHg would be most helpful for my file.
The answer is 162; mmHg
